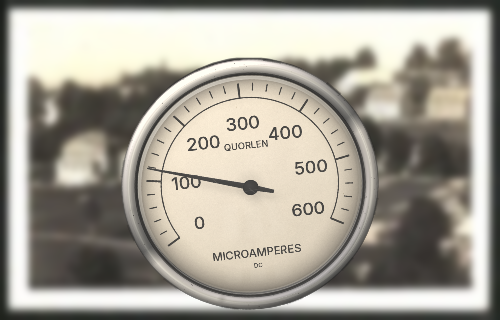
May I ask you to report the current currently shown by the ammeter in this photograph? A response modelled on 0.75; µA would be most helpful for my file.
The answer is 120; µA
